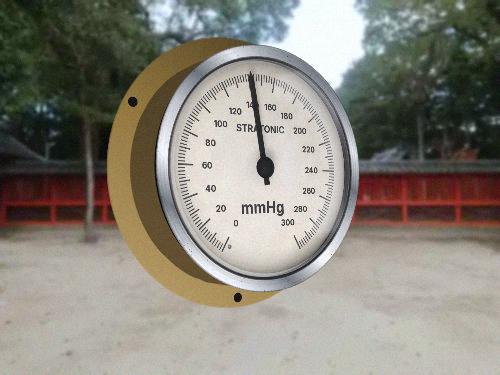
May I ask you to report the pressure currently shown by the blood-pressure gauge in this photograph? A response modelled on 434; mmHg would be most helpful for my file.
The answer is 140; mmHg
